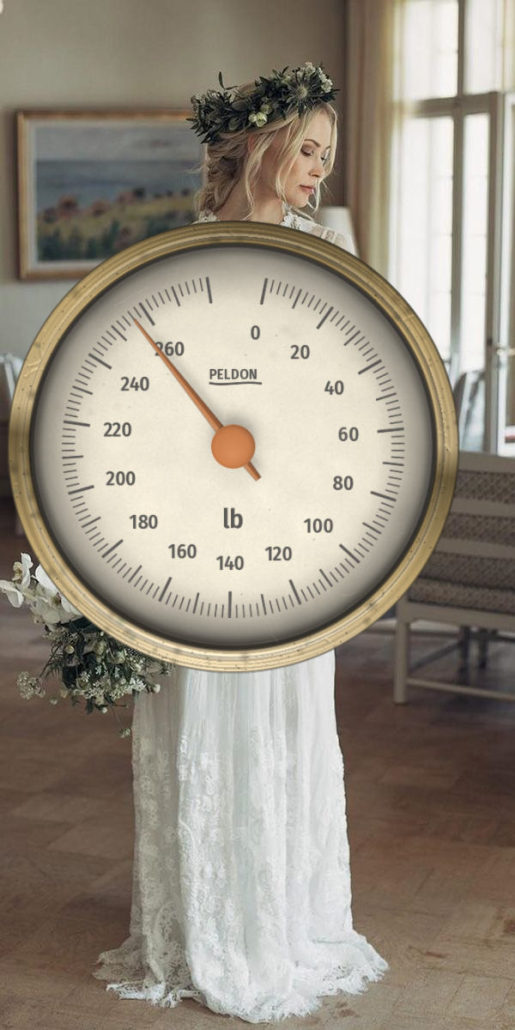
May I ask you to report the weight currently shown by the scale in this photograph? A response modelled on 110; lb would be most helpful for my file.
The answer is 256; lb
